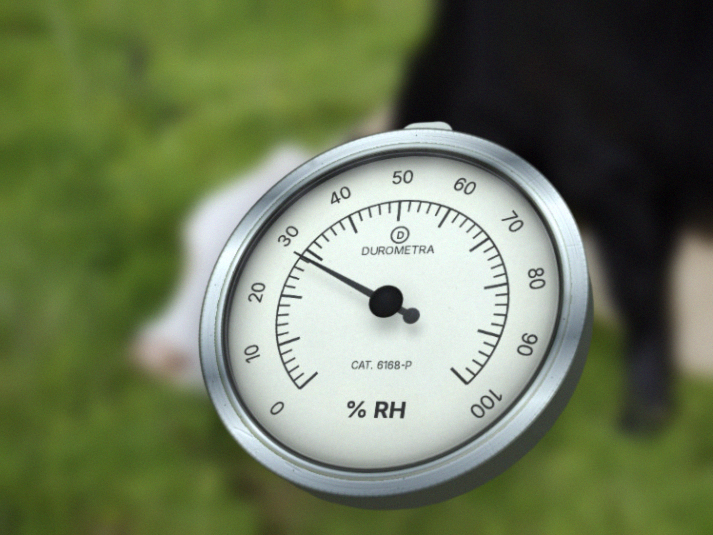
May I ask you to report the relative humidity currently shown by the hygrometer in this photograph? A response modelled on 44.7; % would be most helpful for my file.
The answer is 28; %
